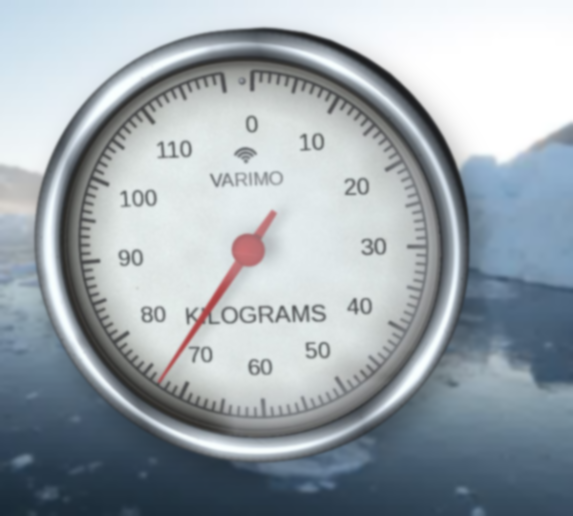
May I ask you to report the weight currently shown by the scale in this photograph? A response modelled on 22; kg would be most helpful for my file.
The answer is 73; kg
